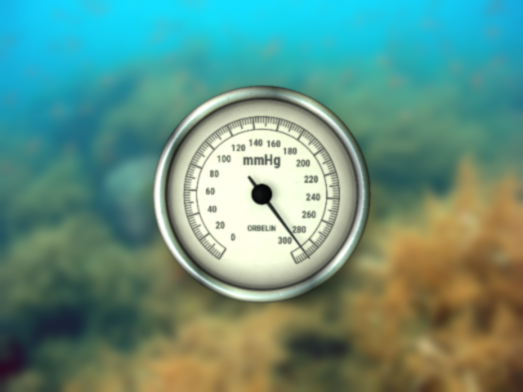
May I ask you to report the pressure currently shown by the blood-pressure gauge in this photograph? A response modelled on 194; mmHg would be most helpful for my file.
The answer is 290; mmHg
